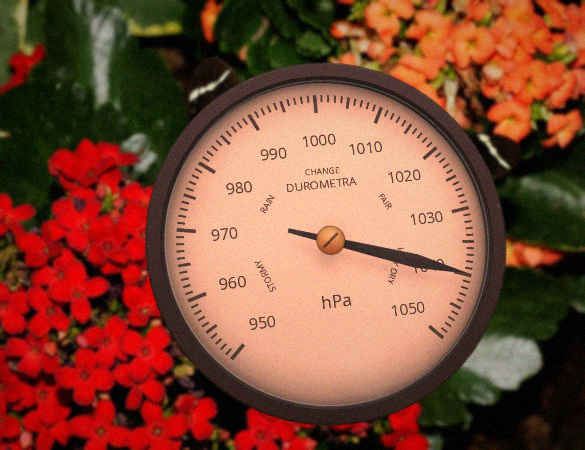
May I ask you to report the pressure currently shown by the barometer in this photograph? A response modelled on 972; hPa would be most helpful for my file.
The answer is 1040; hPa
